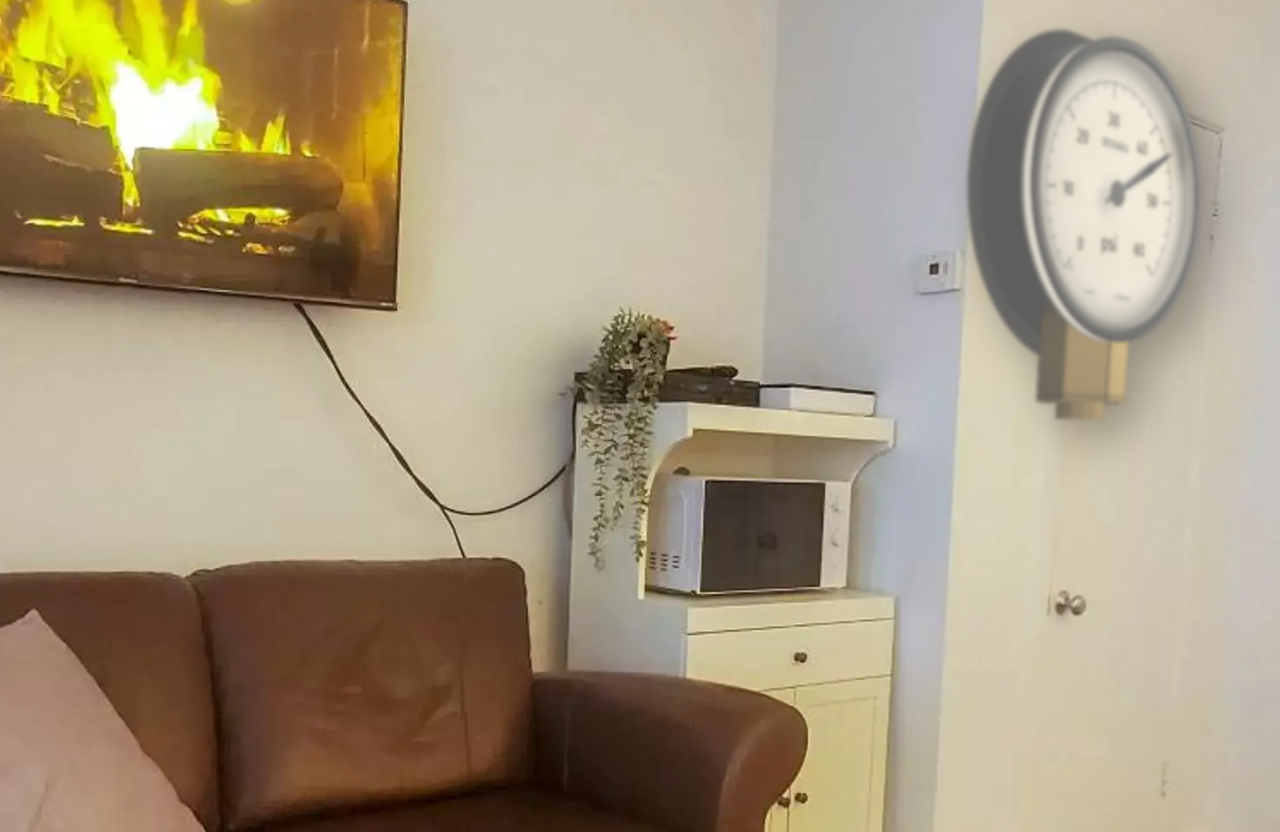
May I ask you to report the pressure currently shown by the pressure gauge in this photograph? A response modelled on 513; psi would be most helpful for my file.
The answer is 44; psi
